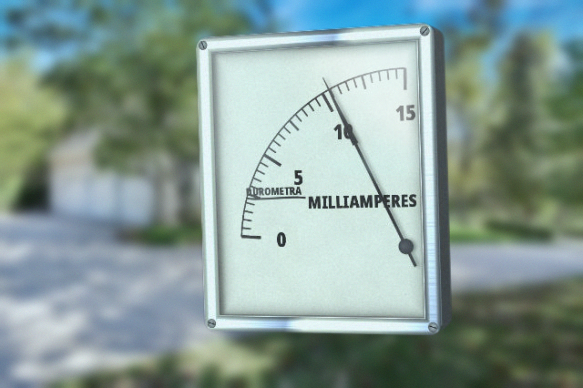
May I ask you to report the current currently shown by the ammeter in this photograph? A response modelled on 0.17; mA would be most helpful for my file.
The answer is 10.5; mA
